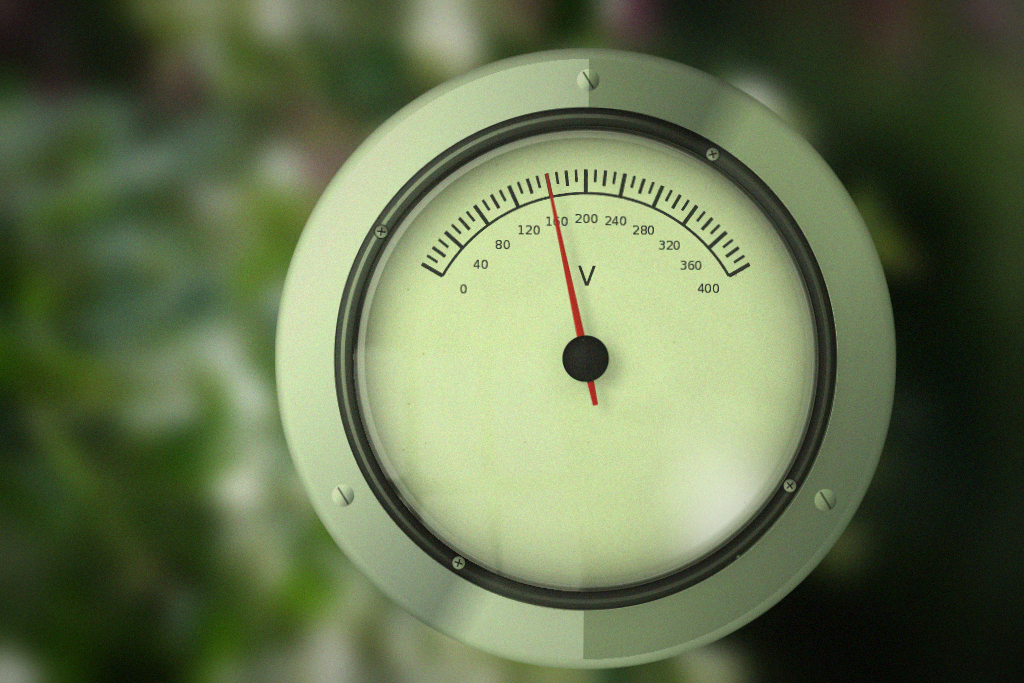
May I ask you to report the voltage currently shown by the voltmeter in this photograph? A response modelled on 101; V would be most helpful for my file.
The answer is 160; V
